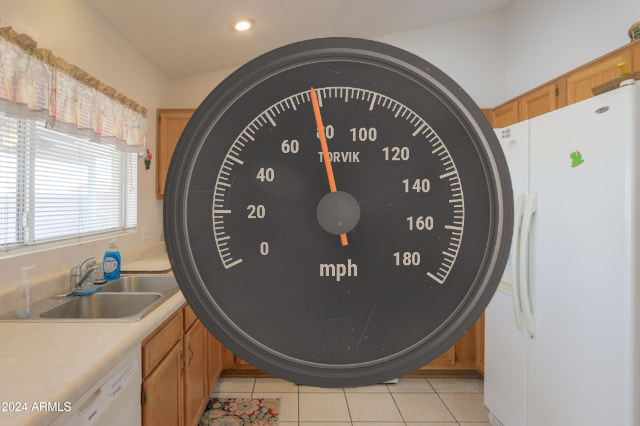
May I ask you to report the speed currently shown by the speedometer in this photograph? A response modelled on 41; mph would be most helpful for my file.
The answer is 78; mph
